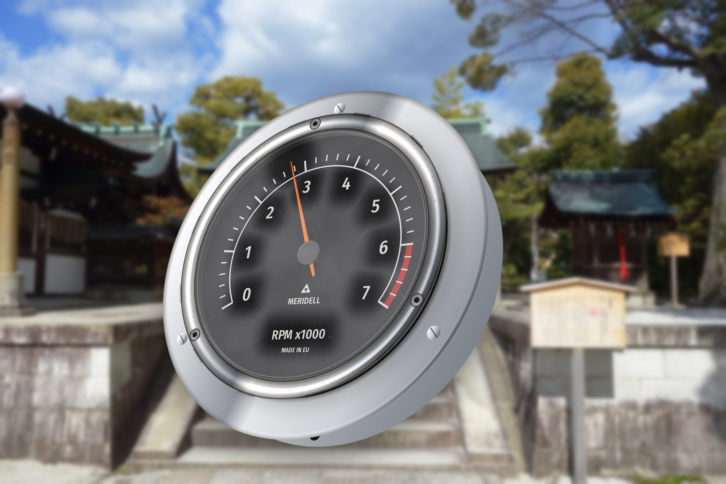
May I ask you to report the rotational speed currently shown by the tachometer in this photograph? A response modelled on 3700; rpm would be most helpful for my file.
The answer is 2800; rpm
